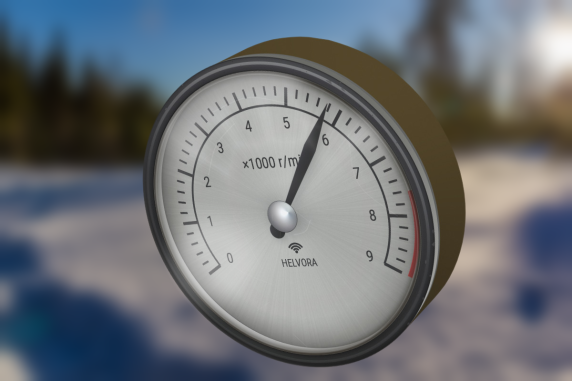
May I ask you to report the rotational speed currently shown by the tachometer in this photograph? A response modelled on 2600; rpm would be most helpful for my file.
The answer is 5800; rpm
